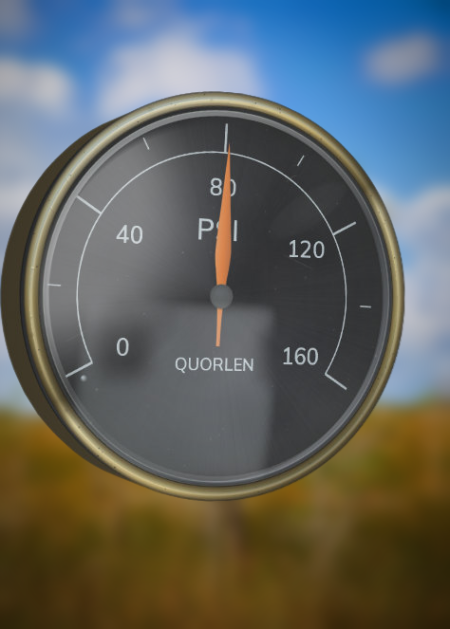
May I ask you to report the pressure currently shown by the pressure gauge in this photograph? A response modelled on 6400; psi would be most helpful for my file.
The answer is 80; psi
